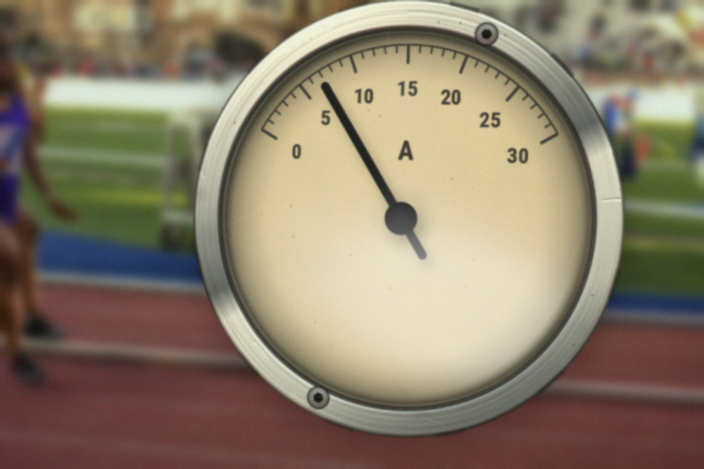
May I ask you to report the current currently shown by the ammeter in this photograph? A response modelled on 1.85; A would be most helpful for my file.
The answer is 7; A
